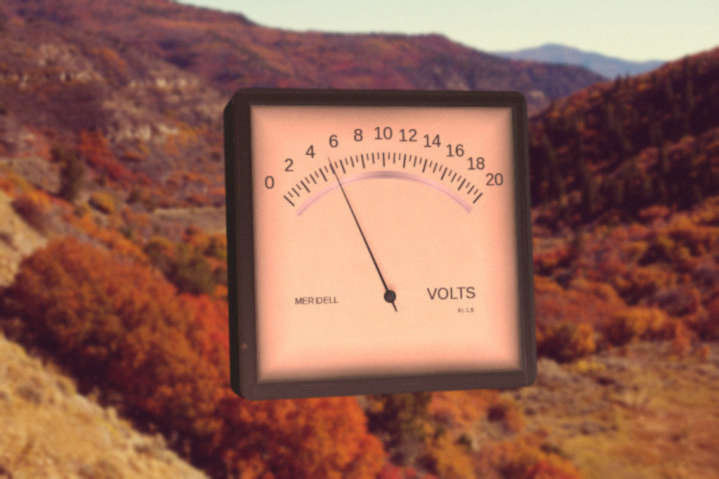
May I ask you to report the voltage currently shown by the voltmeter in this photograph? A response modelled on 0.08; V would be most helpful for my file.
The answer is 5; V
